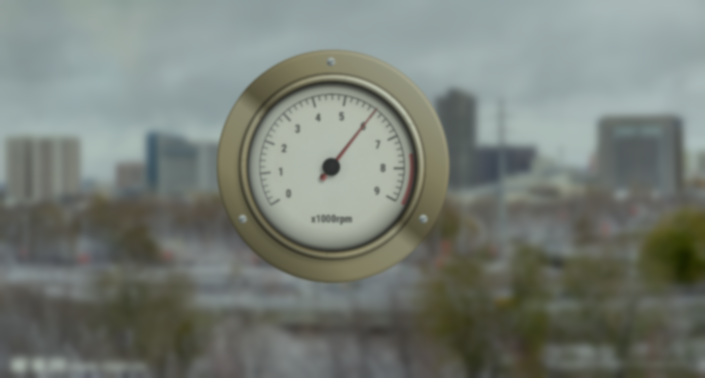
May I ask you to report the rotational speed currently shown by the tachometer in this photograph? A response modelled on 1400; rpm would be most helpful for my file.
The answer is 6000; rpm
